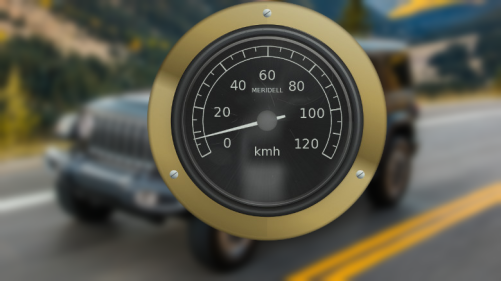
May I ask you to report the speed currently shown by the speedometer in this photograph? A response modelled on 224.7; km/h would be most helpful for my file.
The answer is 7.5; km/h
